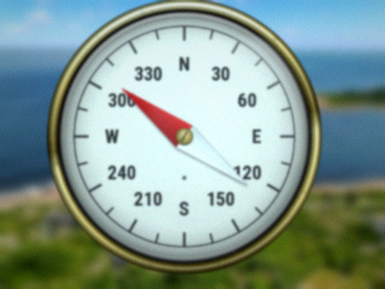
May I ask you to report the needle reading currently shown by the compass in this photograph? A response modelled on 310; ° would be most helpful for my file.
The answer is 307.5; °
